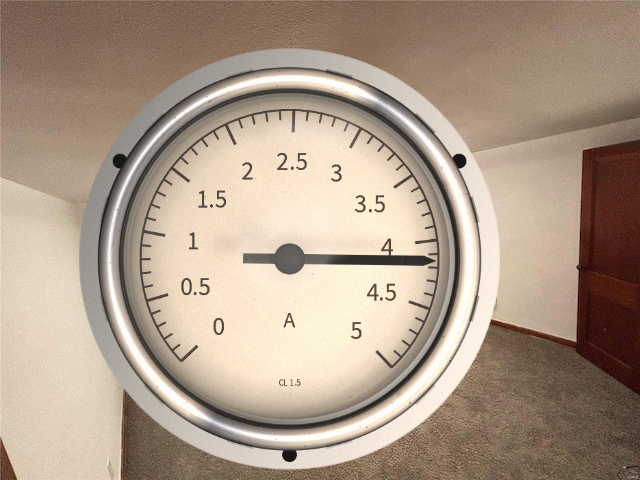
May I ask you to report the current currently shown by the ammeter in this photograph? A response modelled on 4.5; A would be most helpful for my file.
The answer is 4.15; A
